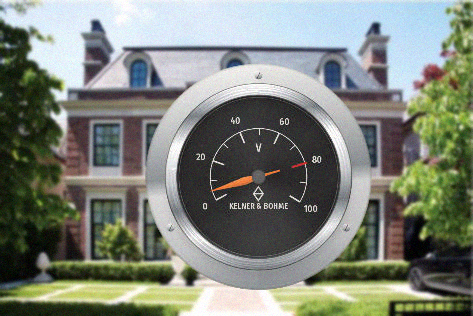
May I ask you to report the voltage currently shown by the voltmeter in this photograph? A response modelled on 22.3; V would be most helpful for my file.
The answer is 5; V
